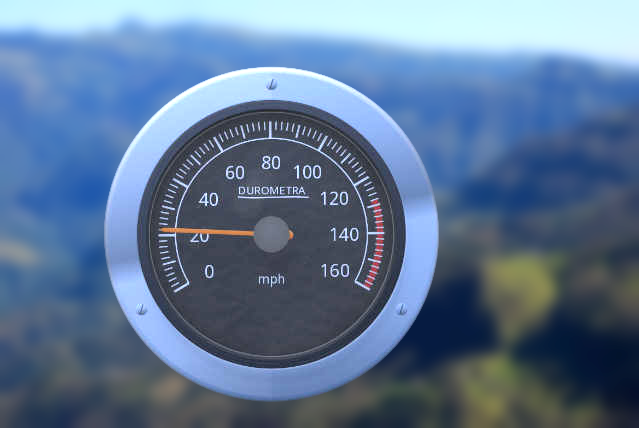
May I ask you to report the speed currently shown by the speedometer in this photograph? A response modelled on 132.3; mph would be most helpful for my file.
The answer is 22; mph
